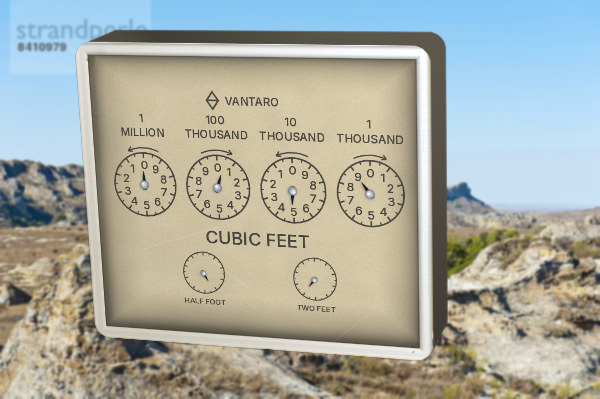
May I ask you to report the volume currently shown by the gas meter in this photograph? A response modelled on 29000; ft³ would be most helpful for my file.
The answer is 4900; ft³
